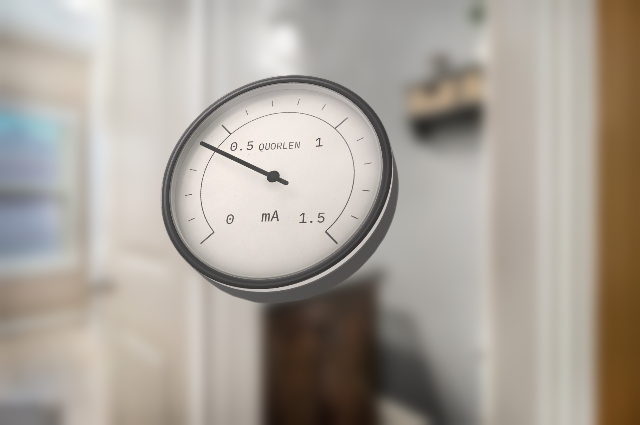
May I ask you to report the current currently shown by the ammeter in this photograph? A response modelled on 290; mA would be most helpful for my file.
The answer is 0.4; mA
